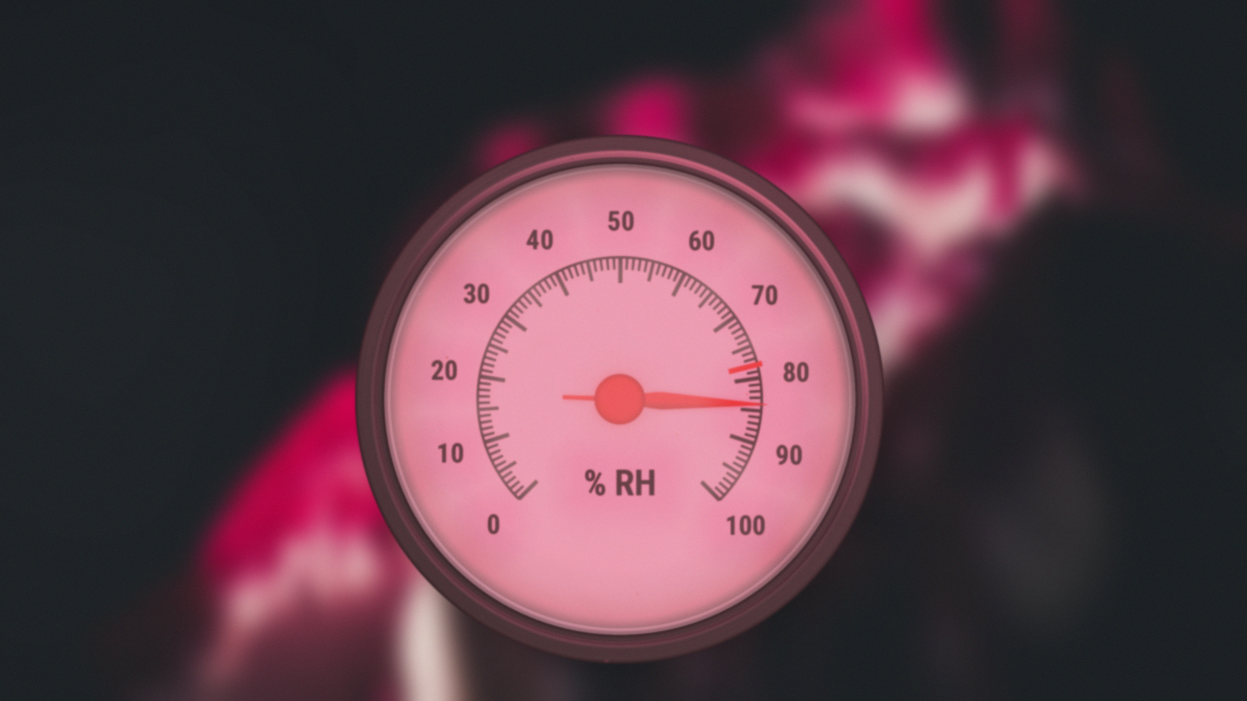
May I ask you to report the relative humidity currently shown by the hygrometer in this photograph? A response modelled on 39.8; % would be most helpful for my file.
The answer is 84; %
